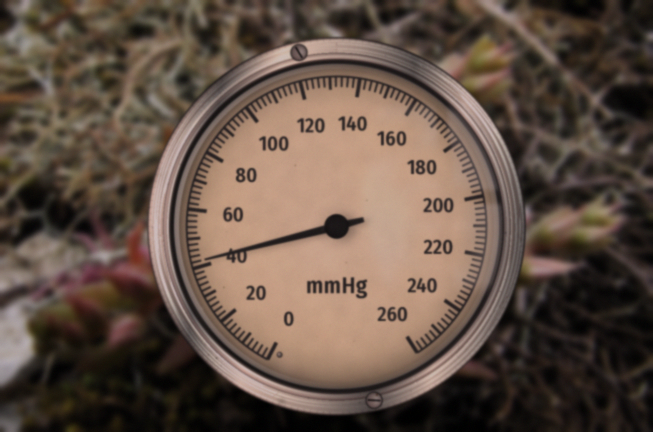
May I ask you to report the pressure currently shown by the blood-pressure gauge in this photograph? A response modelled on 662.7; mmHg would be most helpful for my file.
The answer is 42; mmHg
